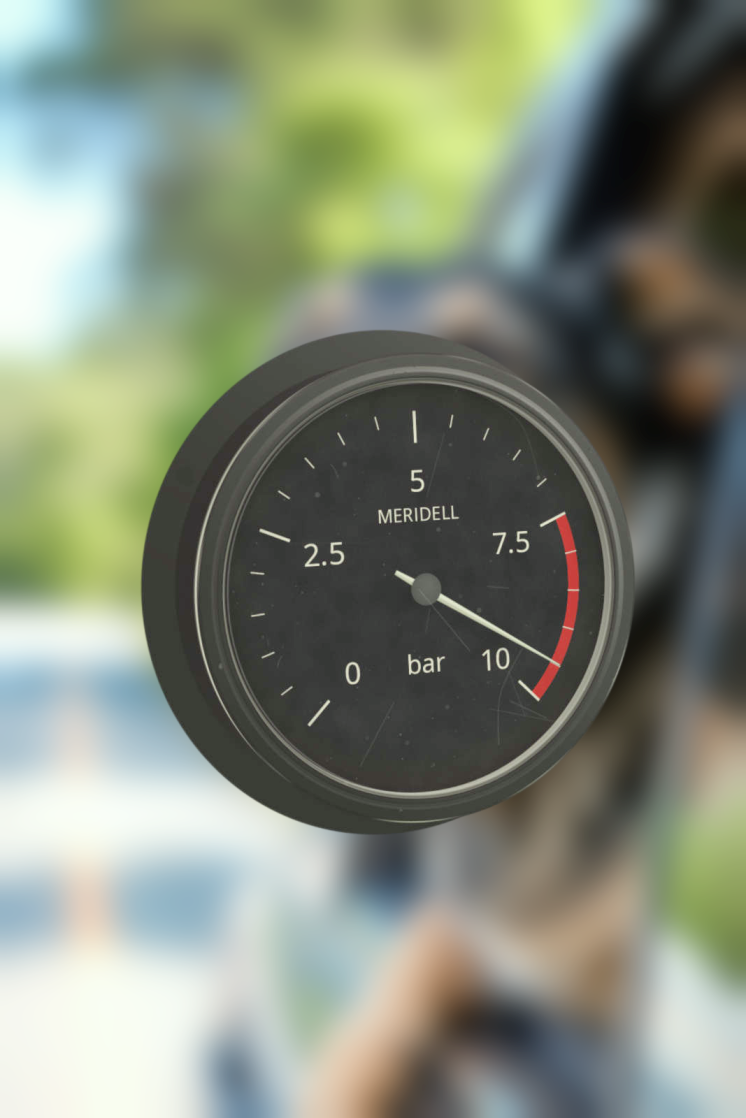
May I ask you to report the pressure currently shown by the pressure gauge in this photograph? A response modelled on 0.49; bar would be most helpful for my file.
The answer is 9.5; bar
